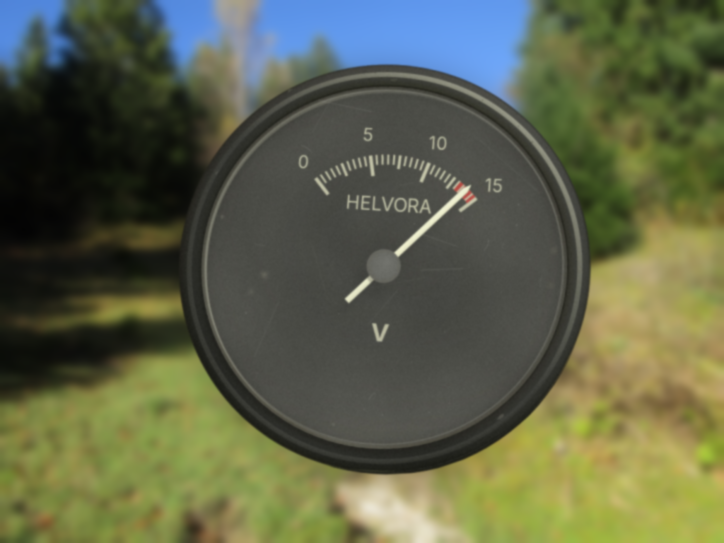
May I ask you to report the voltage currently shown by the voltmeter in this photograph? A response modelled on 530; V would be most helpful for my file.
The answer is 14; V
